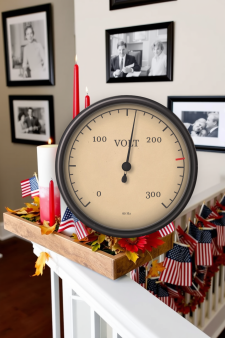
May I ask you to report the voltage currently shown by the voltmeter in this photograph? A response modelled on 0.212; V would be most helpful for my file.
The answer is 160; V
